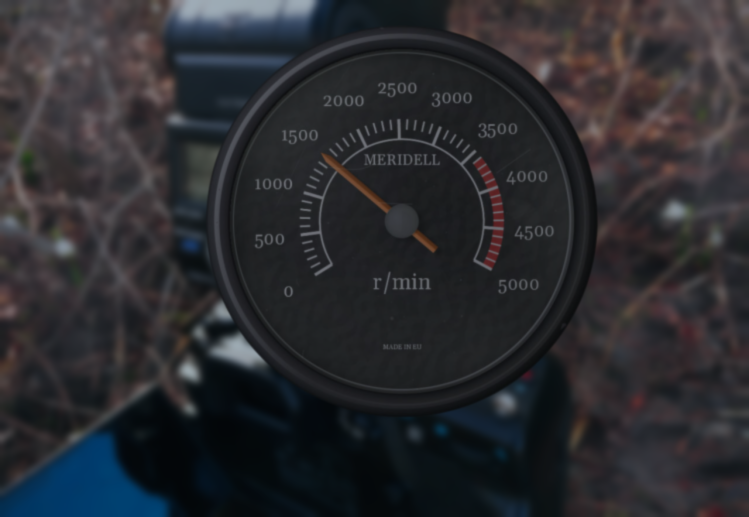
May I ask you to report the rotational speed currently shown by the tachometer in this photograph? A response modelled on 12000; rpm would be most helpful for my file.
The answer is 1500; rpm
